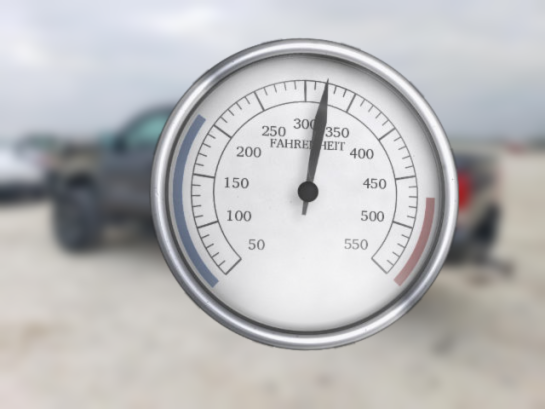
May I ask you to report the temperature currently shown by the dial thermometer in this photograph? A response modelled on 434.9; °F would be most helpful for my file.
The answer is 320; °F
